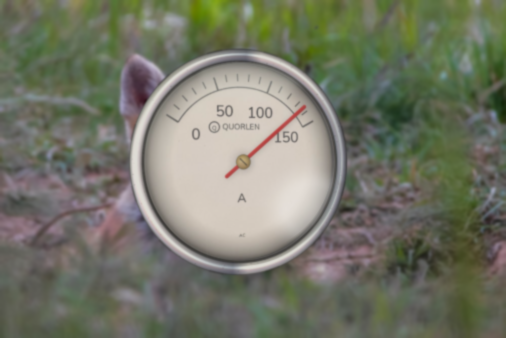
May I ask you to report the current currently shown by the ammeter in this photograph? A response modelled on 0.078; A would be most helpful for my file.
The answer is 135; A
